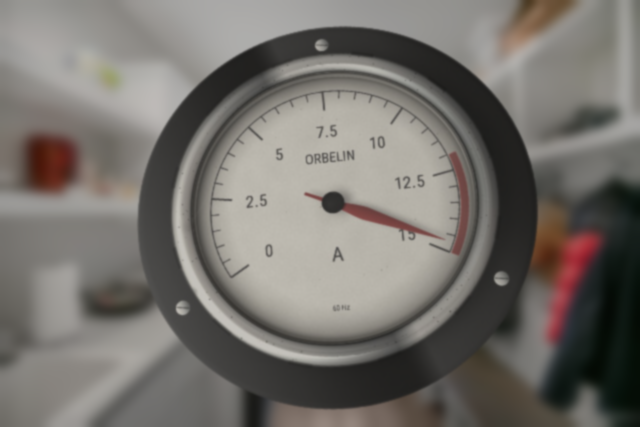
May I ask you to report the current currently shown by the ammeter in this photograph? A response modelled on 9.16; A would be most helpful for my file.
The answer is 14.75; A
